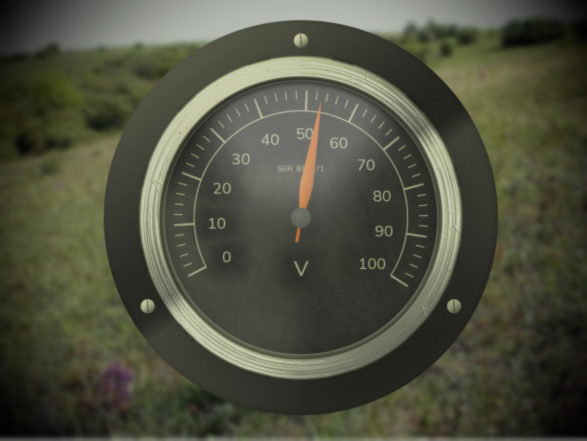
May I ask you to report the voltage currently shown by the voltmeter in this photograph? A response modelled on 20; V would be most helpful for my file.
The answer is 53; V
